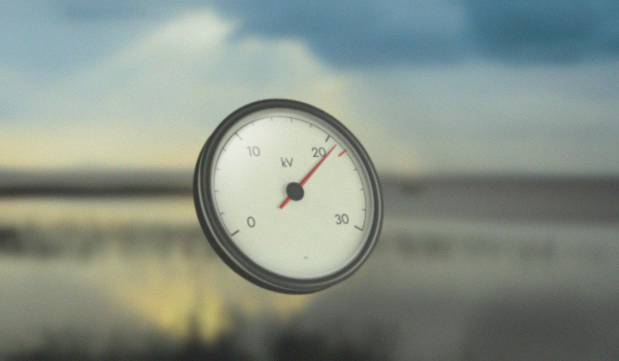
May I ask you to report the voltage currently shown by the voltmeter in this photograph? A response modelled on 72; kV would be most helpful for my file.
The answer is 21; kV
